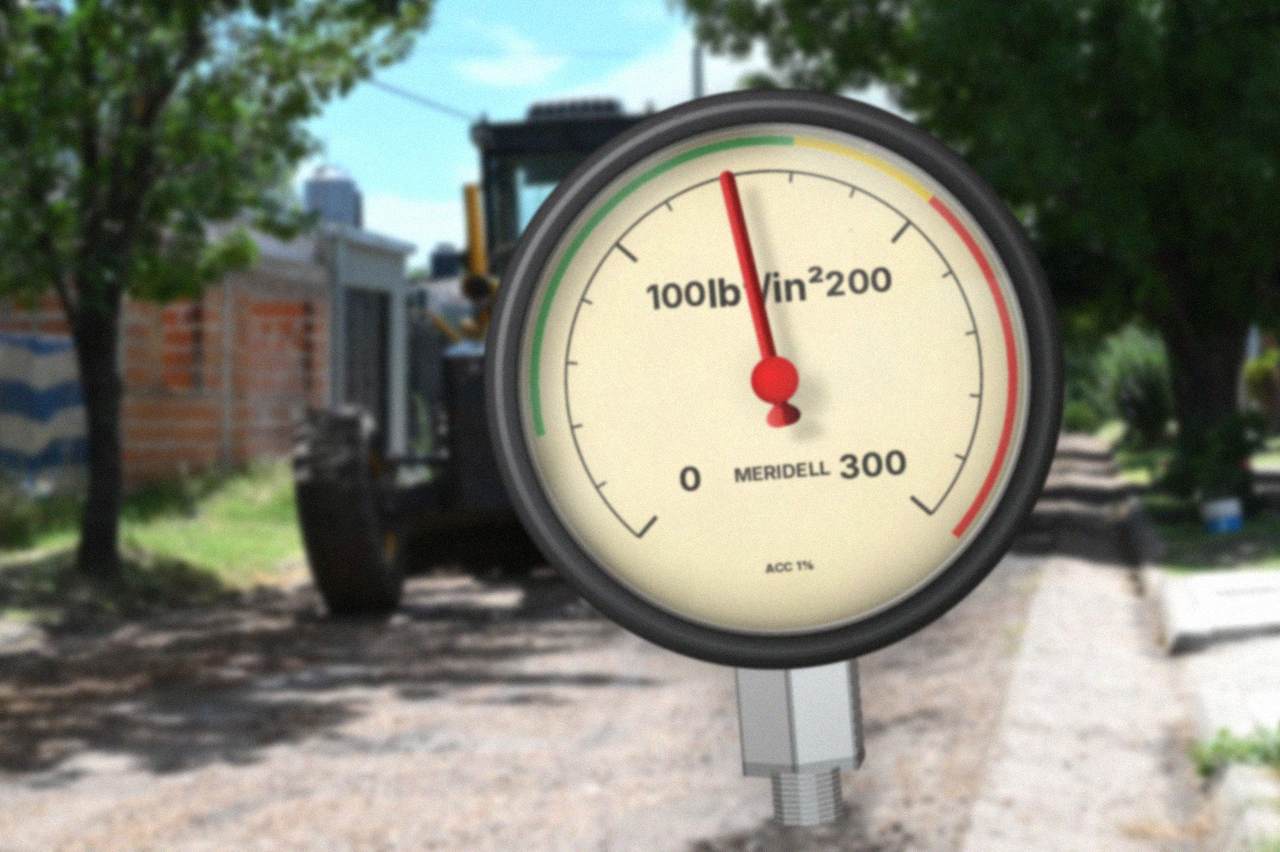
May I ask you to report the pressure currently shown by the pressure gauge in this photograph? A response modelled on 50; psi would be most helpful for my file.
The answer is 140; psi
